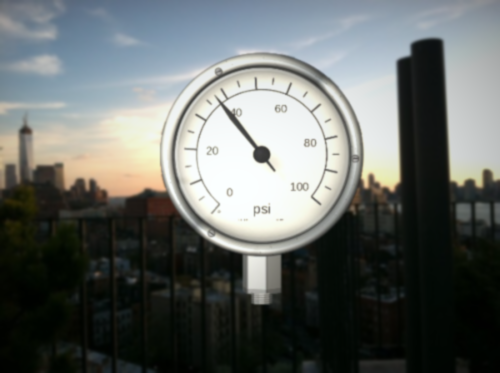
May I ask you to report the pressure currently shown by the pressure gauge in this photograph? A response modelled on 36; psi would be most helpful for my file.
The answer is 37.5; psi
